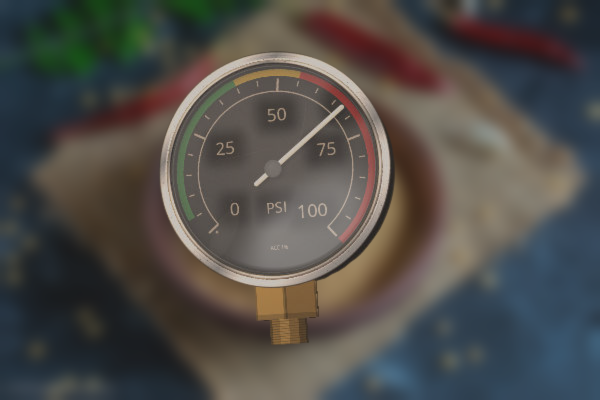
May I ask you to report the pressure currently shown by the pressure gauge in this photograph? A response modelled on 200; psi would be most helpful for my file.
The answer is 67.5; psi
